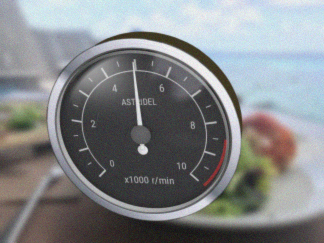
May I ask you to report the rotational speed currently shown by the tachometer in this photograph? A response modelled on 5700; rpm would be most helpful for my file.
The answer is 5000; rpm
